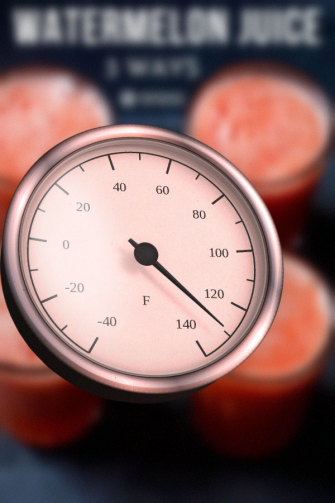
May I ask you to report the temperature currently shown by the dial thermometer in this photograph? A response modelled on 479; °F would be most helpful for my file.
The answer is 130; °F
